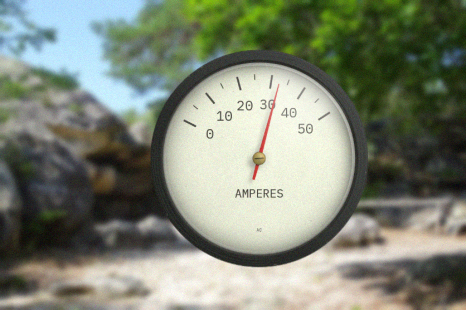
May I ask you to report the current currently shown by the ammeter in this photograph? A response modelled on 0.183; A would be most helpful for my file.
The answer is 32.5; A
